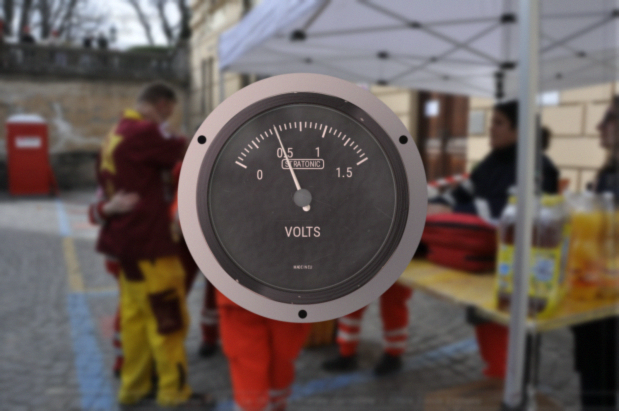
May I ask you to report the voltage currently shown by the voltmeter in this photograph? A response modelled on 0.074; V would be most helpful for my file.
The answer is 0.5; V
